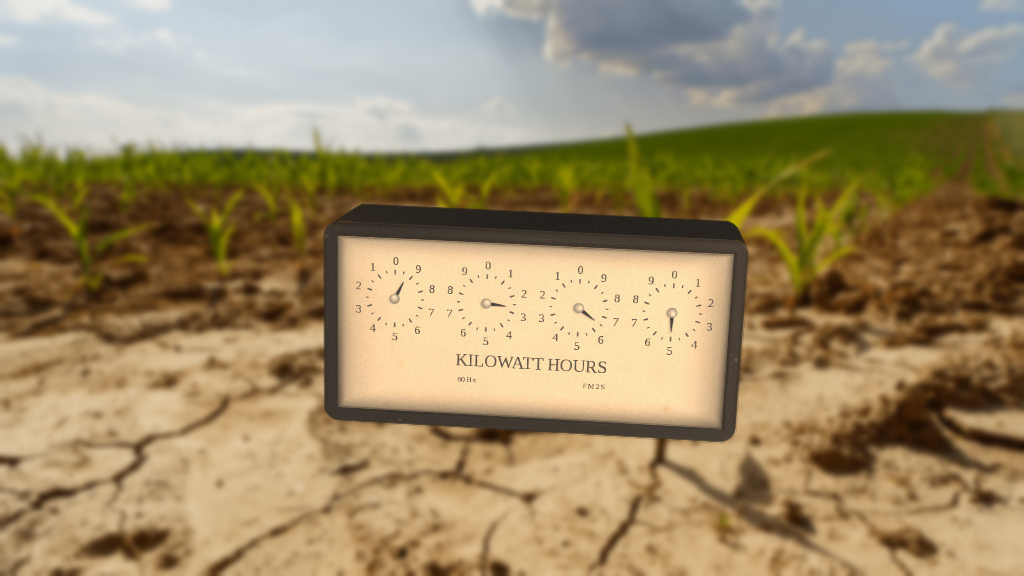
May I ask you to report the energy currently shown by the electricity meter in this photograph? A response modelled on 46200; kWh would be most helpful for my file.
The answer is 9265; kWh
